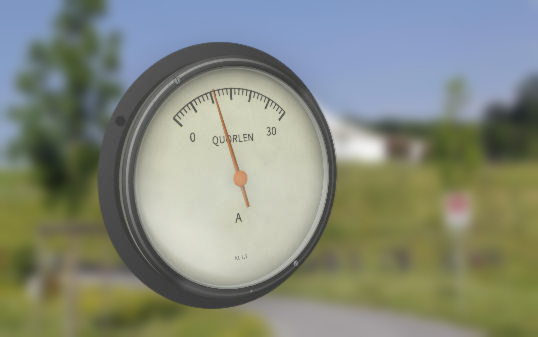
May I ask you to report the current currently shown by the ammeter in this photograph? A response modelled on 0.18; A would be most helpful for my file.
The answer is 10; A
